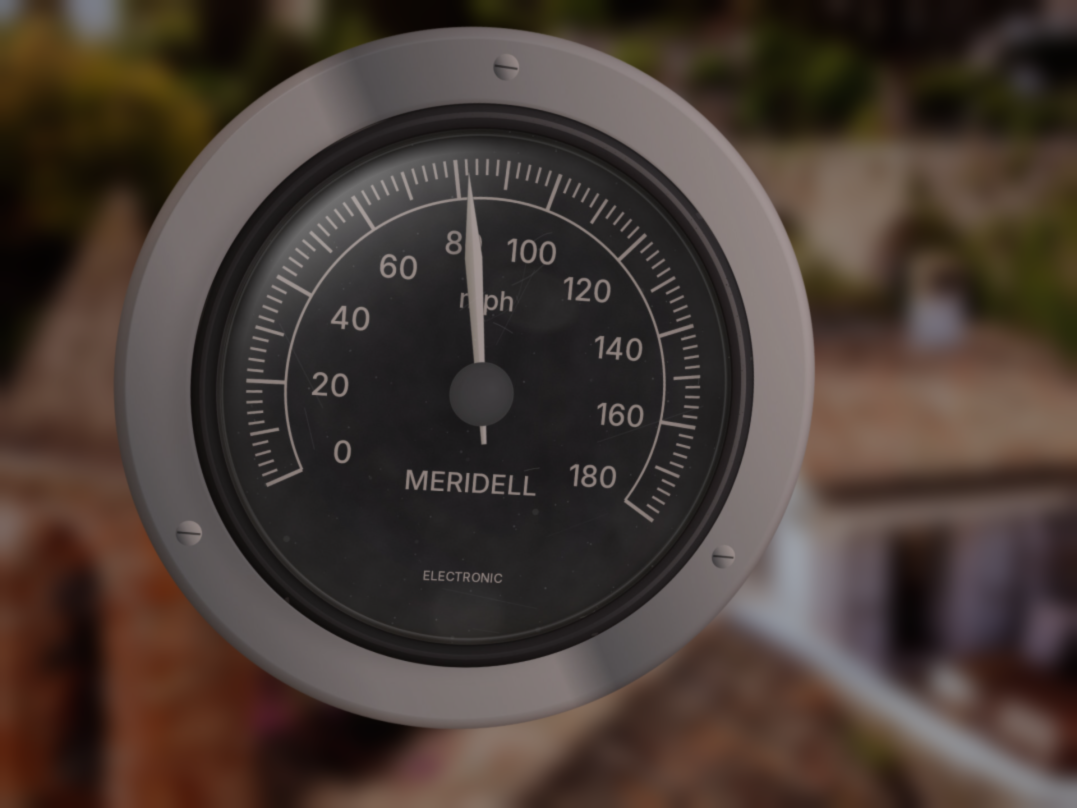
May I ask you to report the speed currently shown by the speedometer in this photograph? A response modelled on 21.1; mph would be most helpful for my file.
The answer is 82; mph
